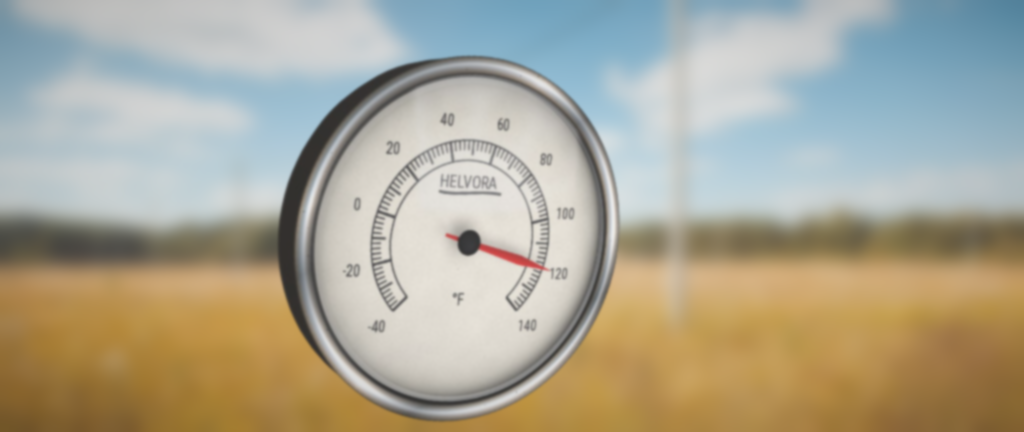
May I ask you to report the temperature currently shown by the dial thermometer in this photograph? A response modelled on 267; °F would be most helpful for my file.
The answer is 120; °F
